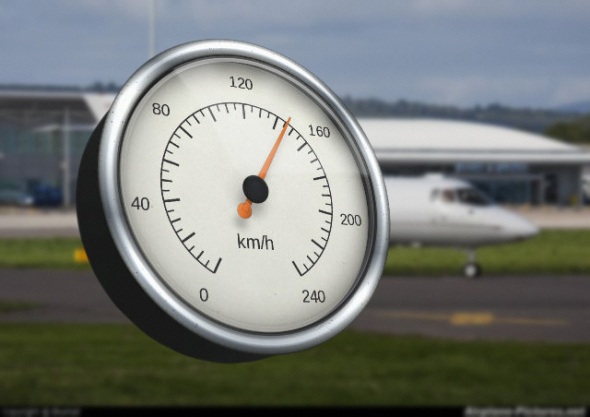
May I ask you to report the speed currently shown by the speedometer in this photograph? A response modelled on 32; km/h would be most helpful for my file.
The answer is 145; km/h
